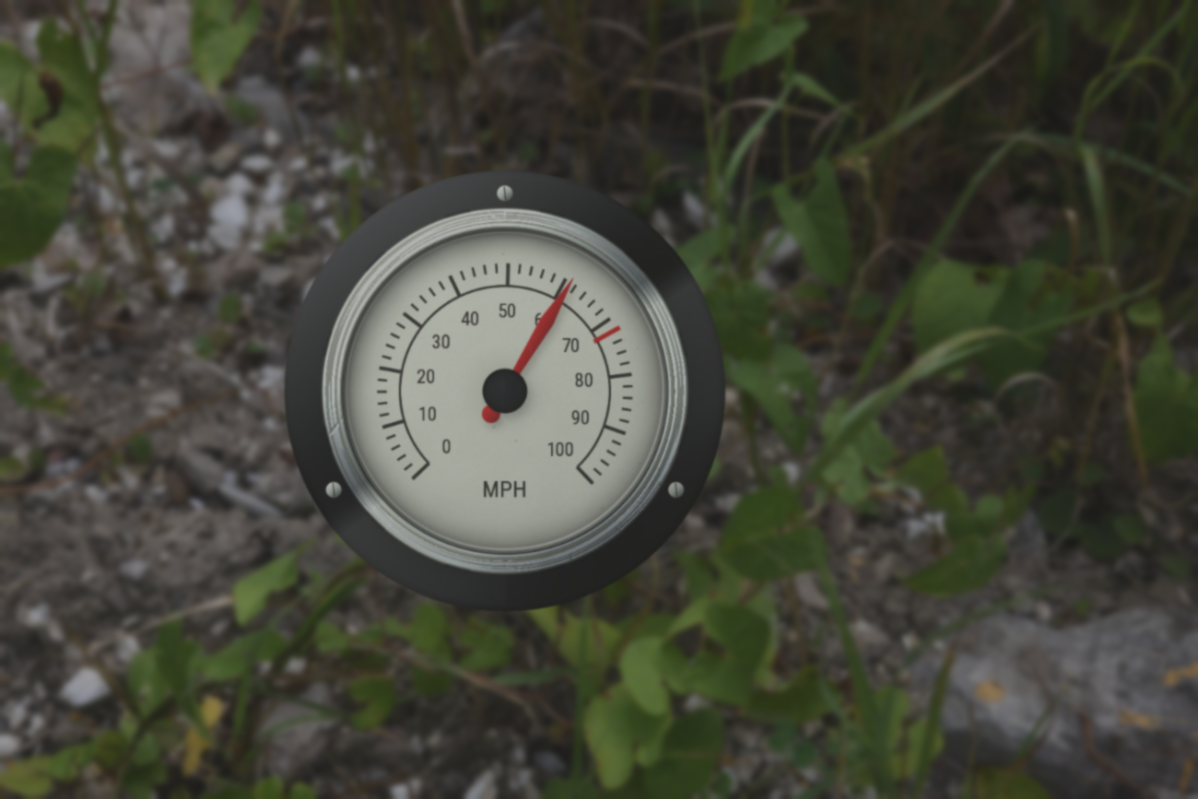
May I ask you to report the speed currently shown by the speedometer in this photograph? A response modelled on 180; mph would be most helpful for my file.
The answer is 61; mph
